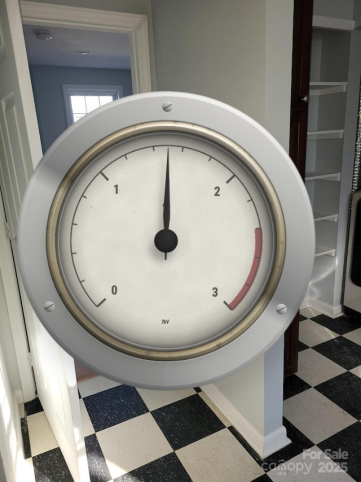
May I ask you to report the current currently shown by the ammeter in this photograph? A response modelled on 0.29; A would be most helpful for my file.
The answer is 1.5; A
